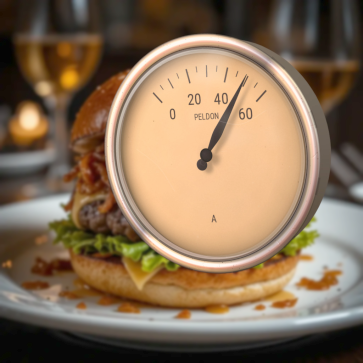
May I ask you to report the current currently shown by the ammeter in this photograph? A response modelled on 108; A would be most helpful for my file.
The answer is 50; A
